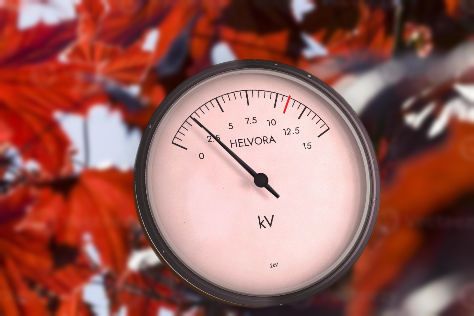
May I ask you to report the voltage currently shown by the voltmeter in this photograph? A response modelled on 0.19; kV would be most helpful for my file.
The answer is 2.5; kV
